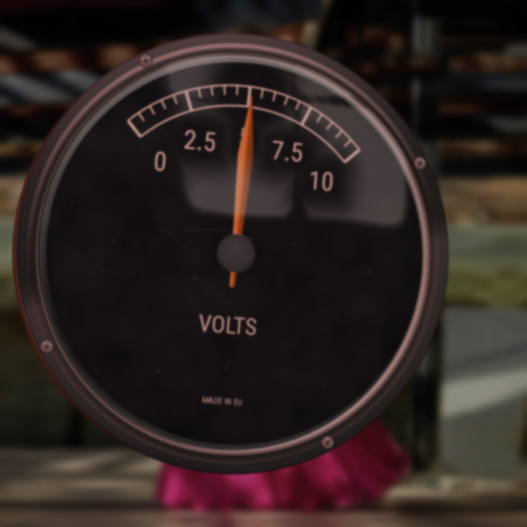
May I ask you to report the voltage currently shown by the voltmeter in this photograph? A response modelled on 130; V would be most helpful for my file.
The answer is 5; V
